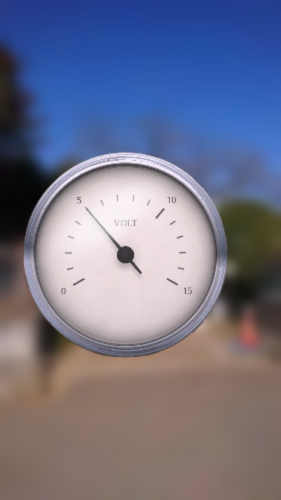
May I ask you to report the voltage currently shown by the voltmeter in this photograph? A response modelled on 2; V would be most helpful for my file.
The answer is 5; V
